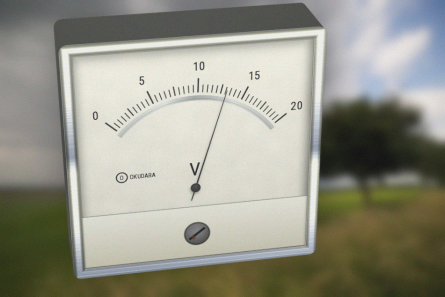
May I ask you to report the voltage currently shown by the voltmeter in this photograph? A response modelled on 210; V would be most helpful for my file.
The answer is 13; V
